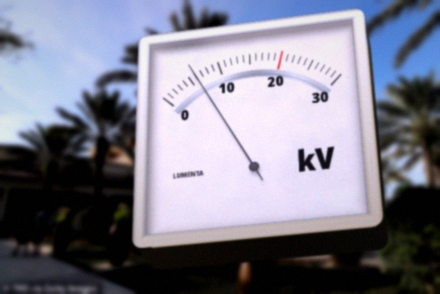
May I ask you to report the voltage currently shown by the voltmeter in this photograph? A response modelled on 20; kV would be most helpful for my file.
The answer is 6; kV
